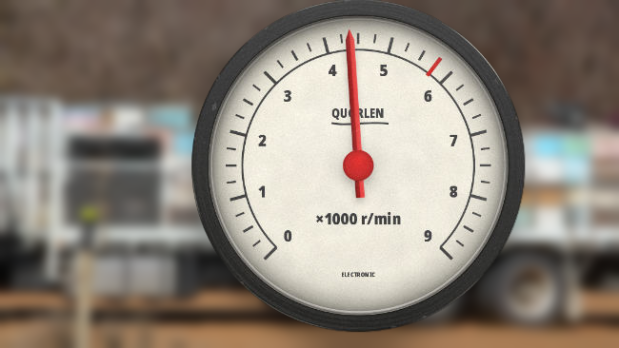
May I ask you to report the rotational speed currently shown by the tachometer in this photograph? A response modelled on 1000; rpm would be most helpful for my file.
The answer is 4375; rpm
